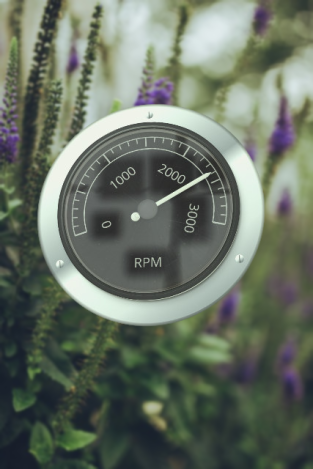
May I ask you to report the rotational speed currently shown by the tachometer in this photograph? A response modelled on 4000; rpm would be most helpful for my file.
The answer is 2400; rpm
